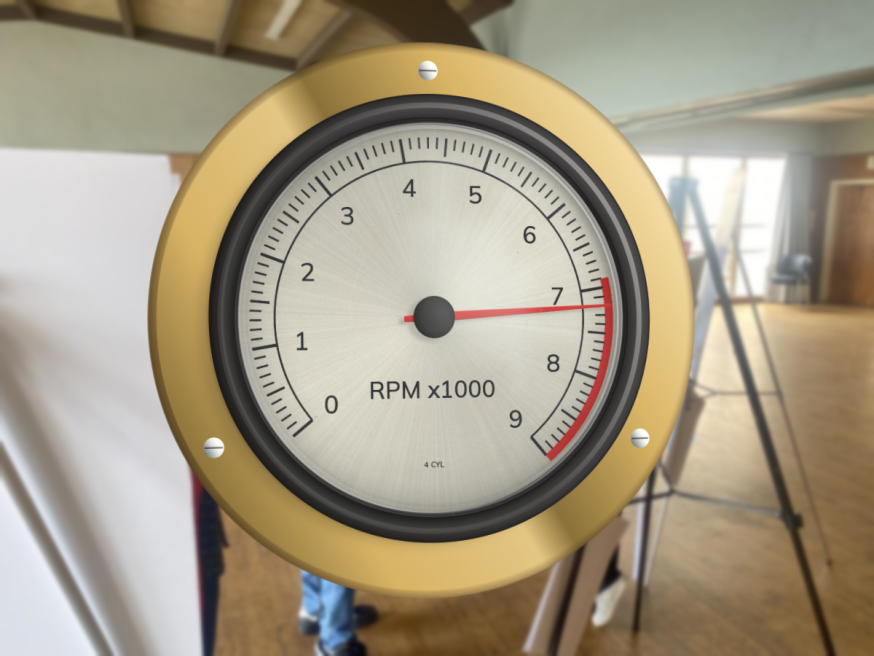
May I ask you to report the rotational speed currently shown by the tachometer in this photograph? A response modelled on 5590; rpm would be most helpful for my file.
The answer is 7200; rpm
